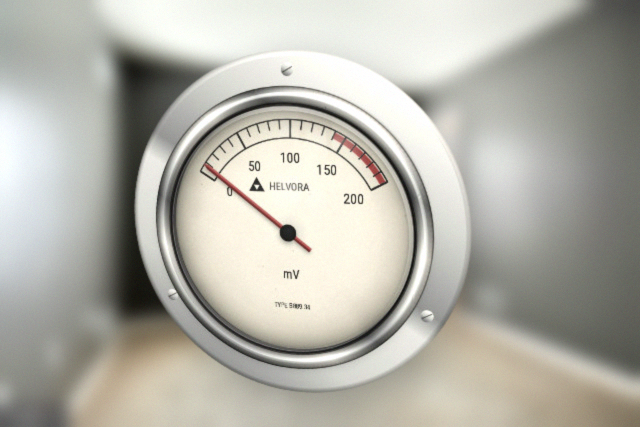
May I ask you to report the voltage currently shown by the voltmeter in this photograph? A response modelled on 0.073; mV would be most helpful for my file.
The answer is 10; mV
